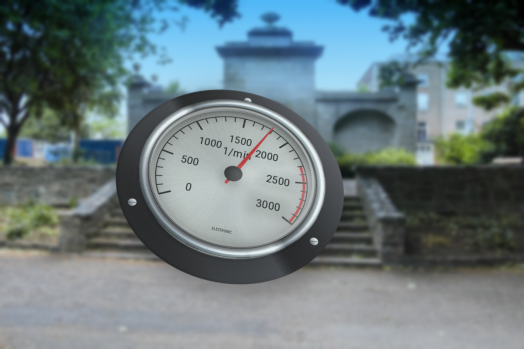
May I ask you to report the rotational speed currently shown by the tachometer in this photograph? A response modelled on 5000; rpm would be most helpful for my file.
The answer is 1800; rpm
